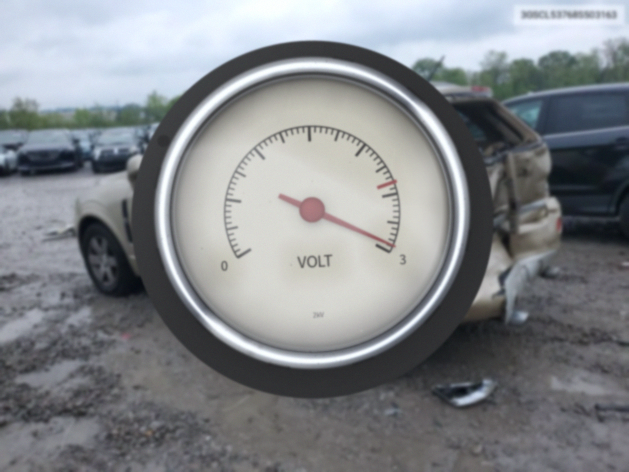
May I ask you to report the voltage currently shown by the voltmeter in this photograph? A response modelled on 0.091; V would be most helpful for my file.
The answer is 2.95; V
